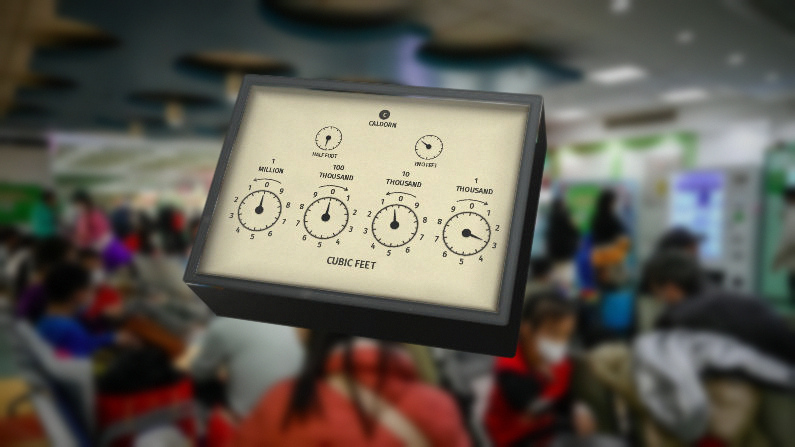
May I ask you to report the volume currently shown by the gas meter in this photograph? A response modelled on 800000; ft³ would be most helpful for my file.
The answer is 300; ft³
